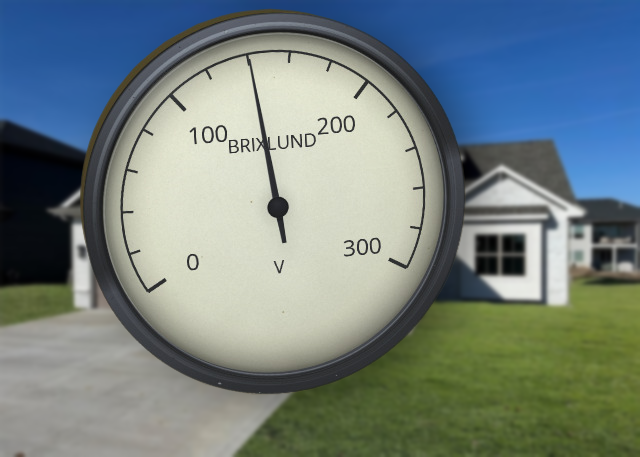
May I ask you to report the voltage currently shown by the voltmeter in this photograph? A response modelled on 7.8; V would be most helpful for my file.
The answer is 140; V
